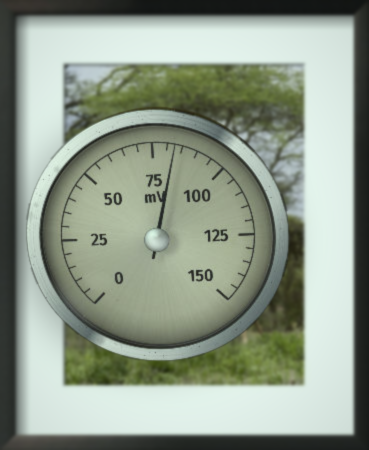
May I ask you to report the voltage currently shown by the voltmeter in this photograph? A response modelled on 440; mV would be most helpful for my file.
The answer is 82.5; mV
